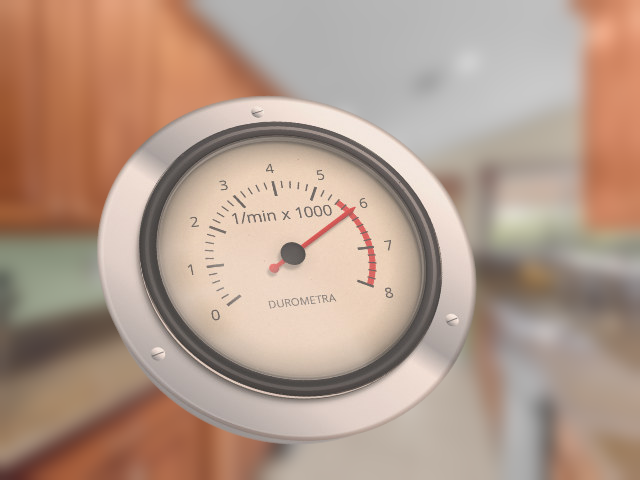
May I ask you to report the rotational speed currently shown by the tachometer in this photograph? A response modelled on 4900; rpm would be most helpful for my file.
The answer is 6000; rpm
